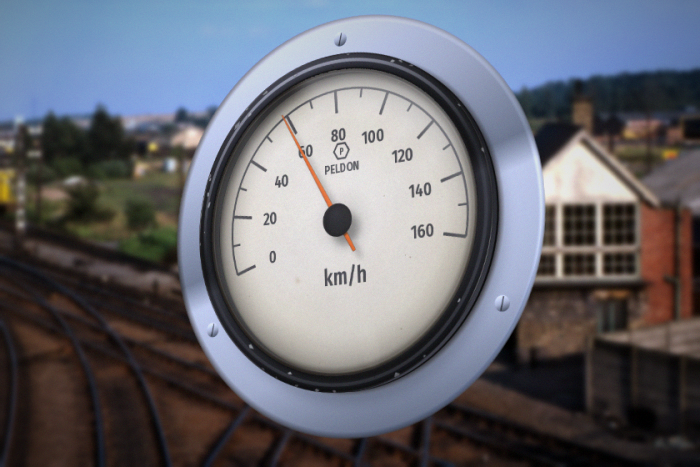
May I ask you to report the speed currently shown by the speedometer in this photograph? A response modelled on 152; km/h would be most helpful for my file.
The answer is 60; km/h
